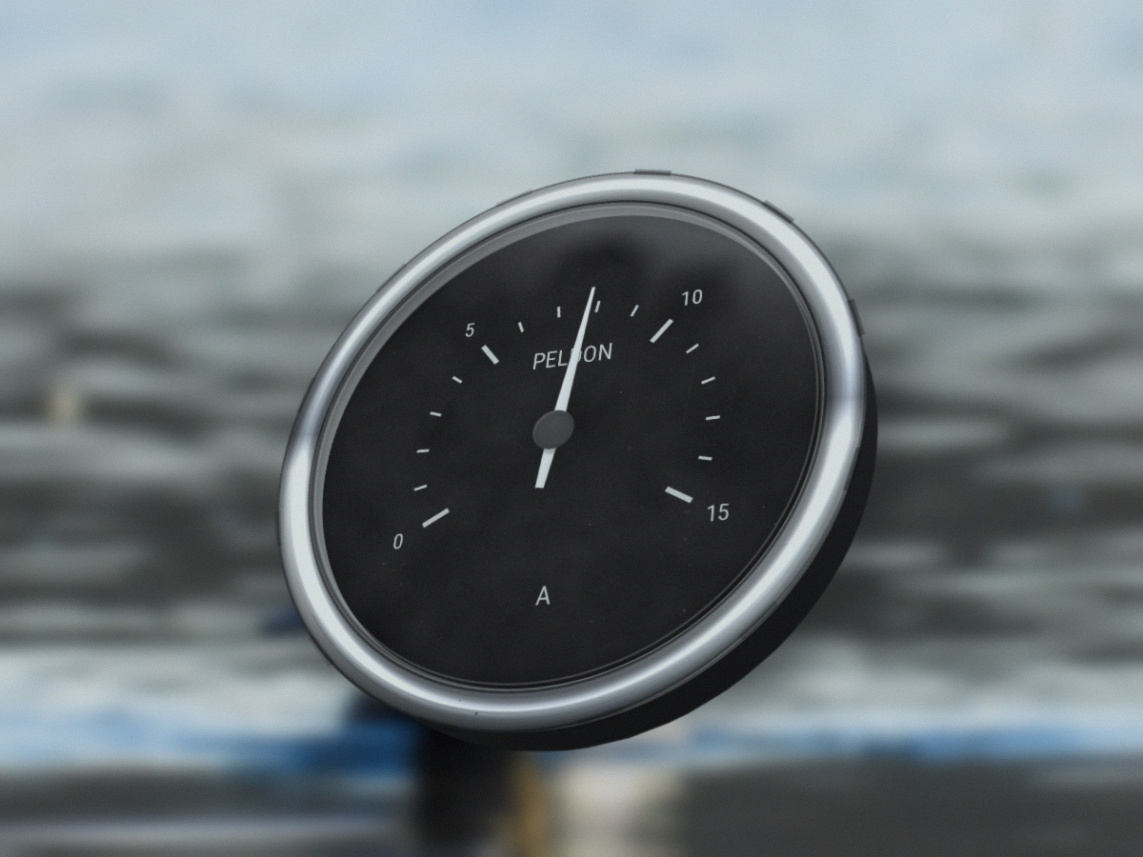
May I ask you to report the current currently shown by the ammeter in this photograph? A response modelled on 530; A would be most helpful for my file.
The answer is 8; A
